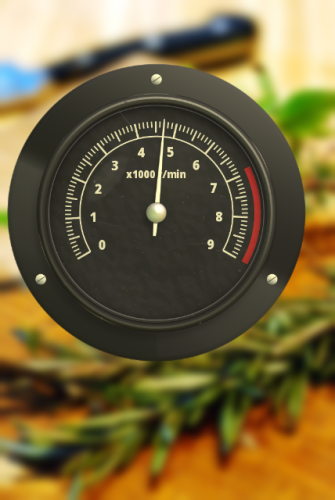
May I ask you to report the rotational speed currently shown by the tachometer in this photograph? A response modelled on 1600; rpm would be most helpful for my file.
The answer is 4700; rpm
